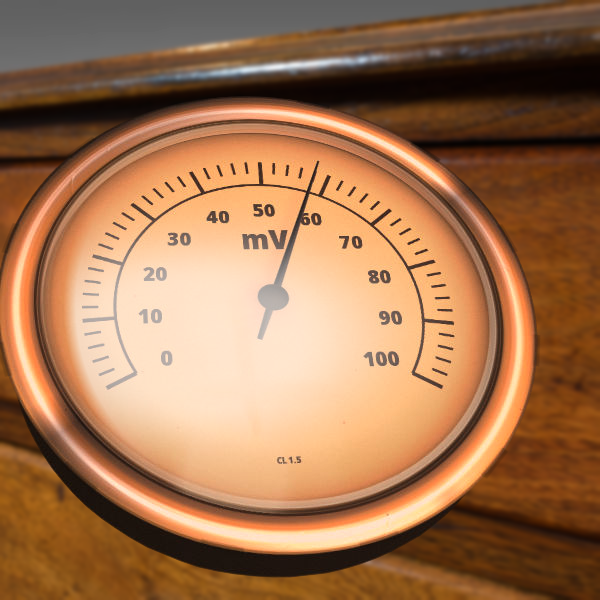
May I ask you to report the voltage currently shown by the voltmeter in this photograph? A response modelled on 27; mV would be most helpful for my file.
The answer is 58; mV
